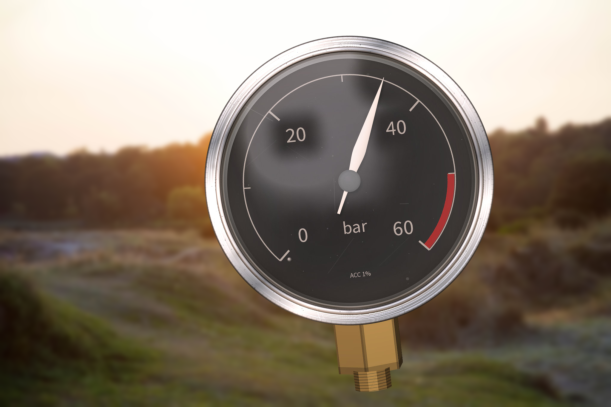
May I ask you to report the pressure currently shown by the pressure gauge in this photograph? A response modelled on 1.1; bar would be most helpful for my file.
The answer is 35; bar
